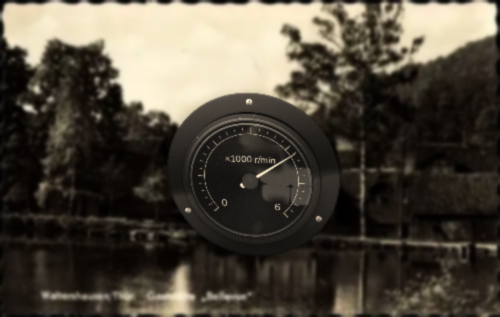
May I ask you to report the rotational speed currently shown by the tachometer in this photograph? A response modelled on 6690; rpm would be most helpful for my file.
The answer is 4200; rpm
